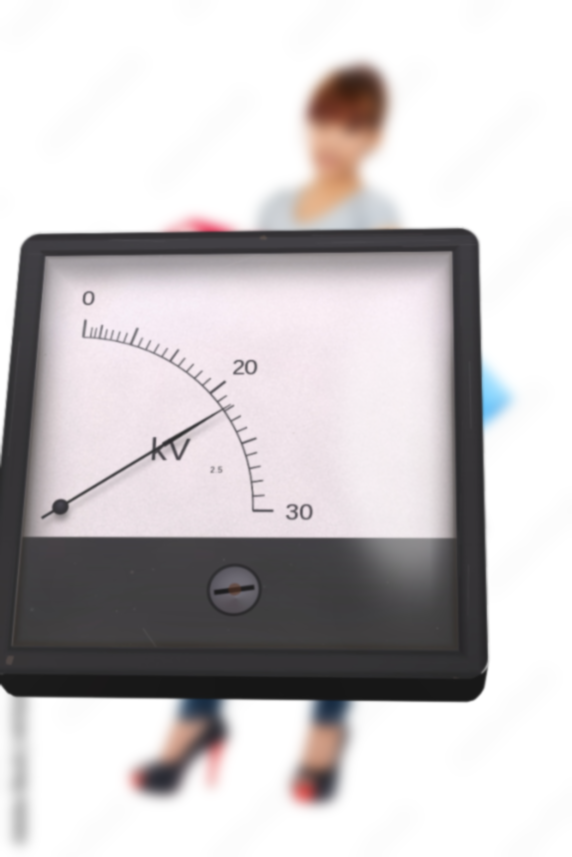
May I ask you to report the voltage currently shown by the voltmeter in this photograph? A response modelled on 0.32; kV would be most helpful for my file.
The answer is 22; kV
